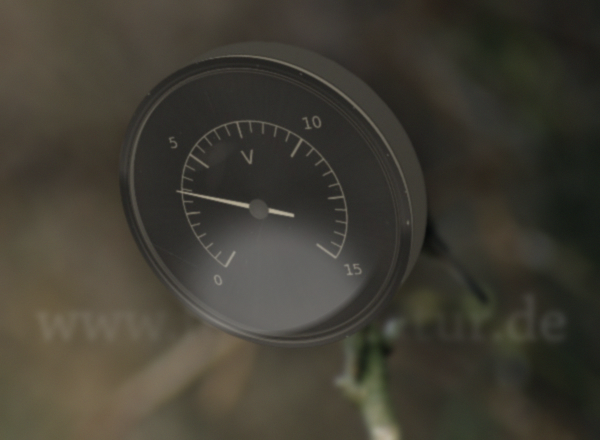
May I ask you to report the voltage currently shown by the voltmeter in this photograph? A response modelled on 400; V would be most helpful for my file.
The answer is 3.5; V
